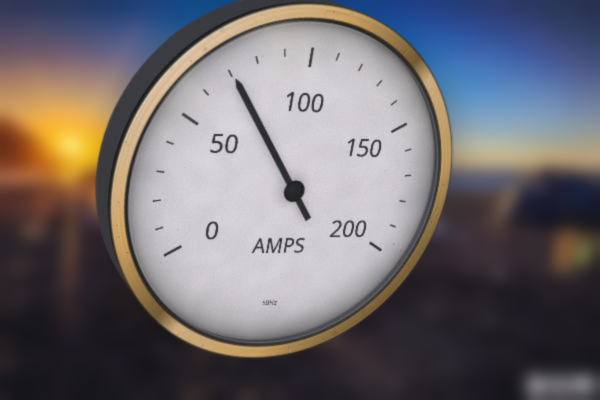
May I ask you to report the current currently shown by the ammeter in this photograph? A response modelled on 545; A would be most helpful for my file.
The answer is 70; A
